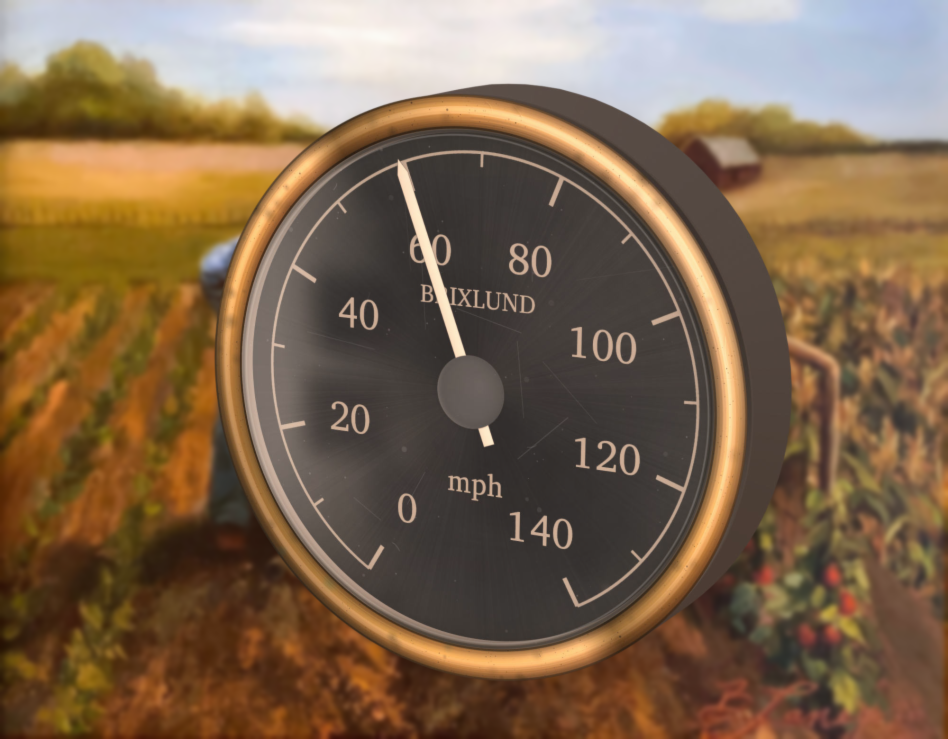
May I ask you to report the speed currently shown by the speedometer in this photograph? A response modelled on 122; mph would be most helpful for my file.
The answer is 60; mph
